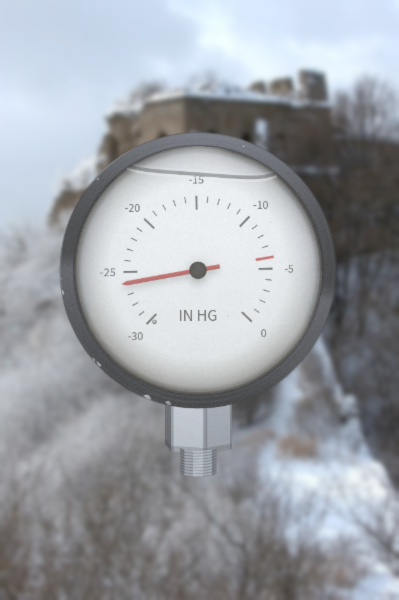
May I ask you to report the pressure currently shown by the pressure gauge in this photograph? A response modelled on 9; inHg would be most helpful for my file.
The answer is -26; inHg
